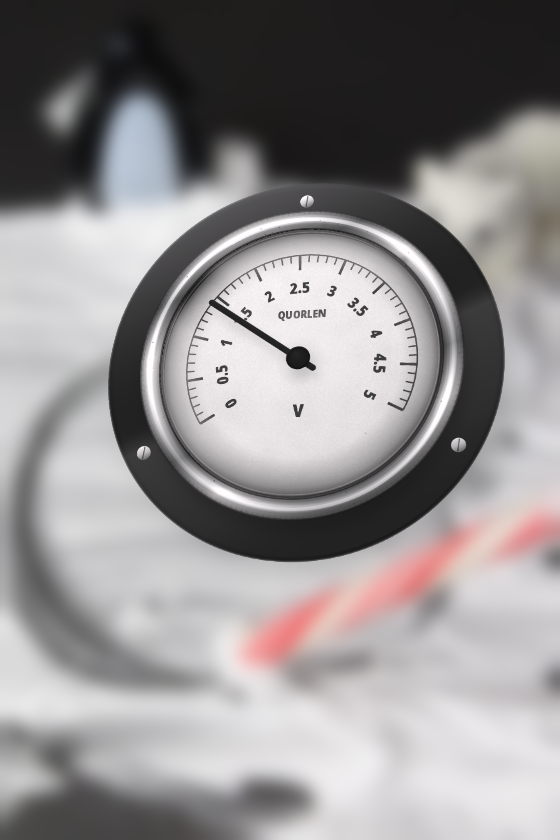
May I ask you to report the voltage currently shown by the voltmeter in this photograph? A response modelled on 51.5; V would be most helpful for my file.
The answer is 1.4; V
